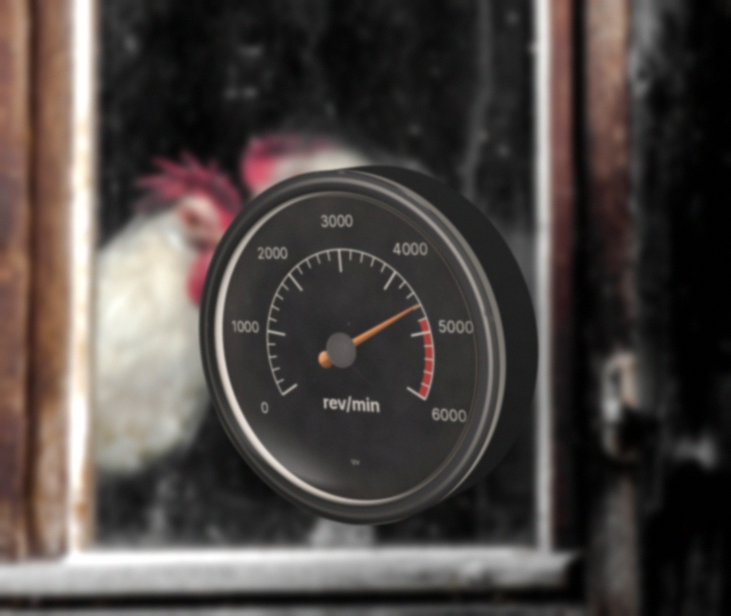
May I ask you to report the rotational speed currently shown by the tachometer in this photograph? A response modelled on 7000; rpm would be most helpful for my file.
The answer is 4600; rpm
